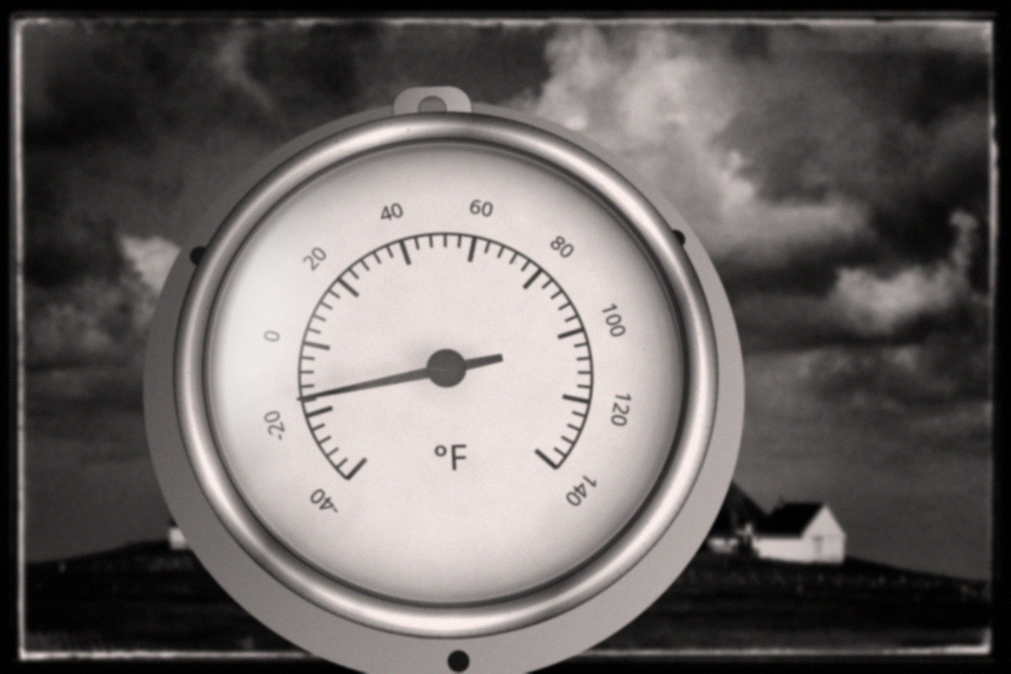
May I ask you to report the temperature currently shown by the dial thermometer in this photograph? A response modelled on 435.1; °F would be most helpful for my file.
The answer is -16; °F
